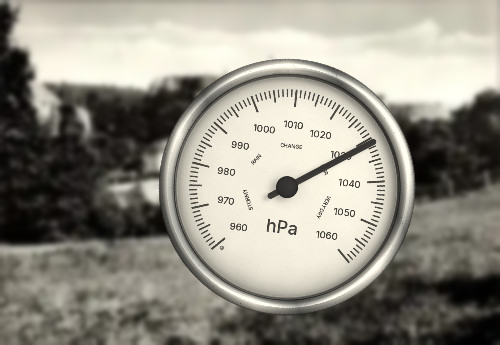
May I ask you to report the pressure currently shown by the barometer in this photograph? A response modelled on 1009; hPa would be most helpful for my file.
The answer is 1031; hPa
